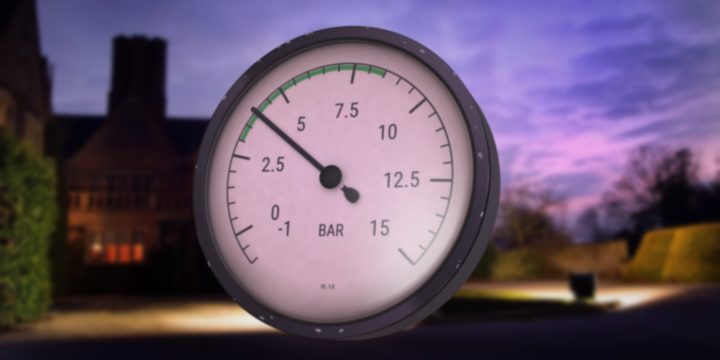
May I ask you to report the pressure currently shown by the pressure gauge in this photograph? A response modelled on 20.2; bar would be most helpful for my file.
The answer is 4; bar
